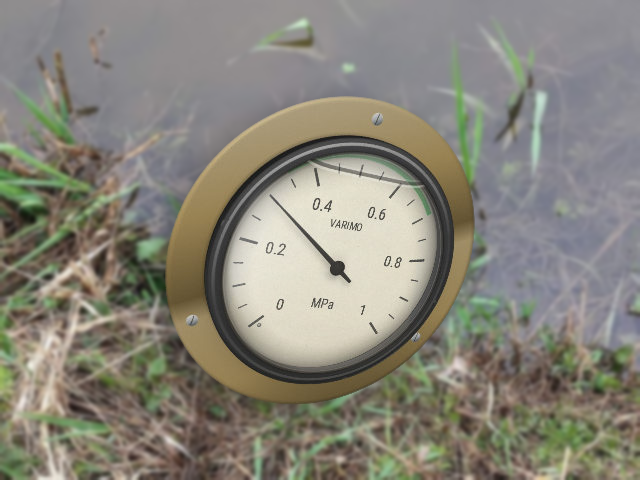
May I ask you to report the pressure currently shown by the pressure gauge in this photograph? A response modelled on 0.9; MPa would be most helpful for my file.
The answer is 0.3; MPa
